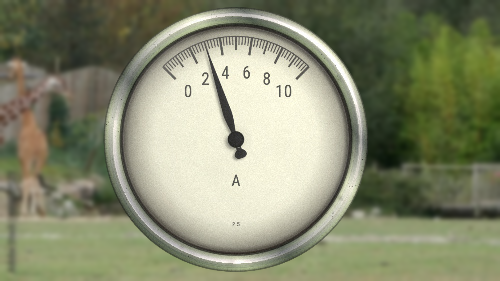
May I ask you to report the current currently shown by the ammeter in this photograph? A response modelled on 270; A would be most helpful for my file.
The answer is 3; A
